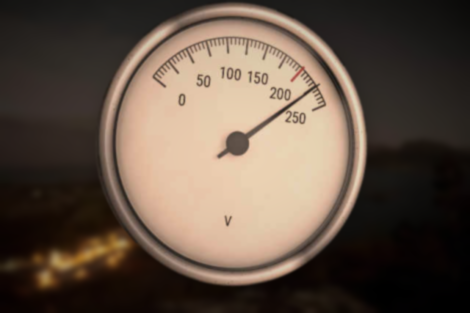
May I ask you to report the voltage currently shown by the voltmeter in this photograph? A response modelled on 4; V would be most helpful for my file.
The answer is 225; V
